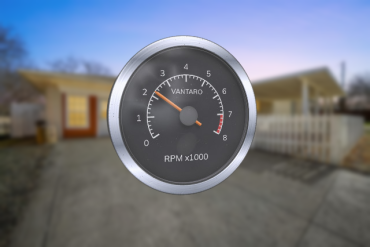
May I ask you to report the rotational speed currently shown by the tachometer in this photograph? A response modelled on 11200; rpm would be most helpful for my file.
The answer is 2200; rpm
